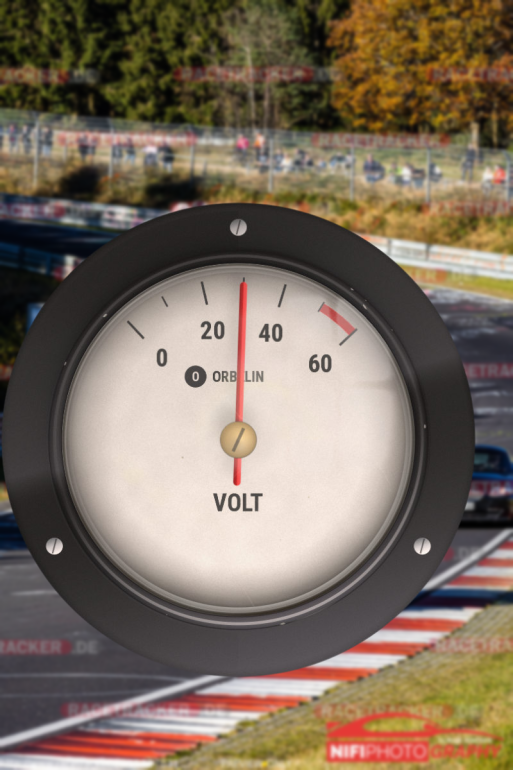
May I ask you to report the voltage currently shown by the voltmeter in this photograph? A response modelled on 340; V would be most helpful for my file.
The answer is 30; V
